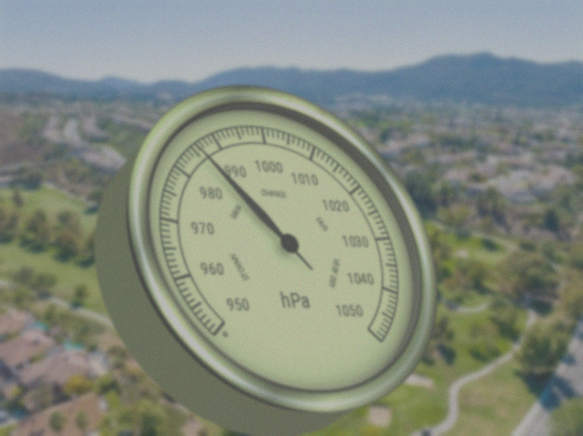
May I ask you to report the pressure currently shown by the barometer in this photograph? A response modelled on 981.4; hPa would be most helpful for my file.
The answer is 985; hPa
